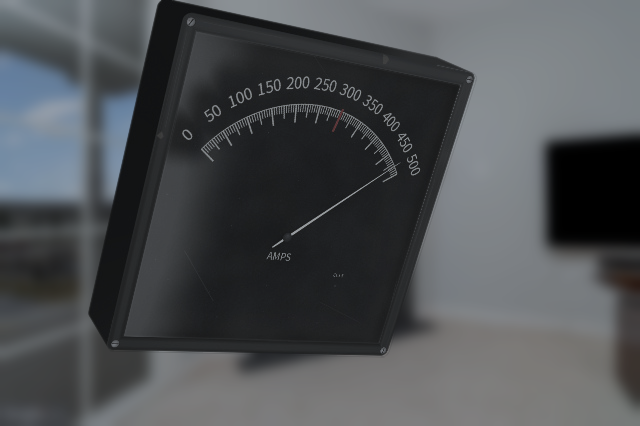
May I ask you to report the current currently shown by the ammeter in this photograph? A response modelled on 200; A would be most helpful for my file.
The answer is 475; A
